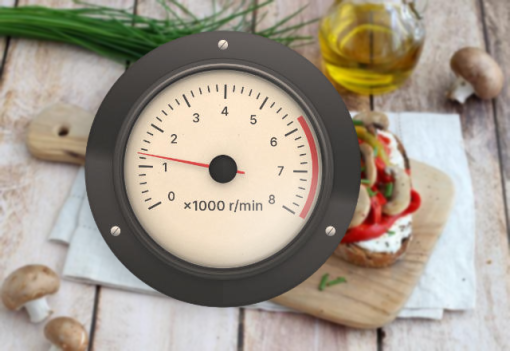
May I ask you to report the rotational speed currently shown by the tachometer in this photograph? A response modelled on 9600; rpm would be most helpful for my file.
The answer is 1300; rpm
